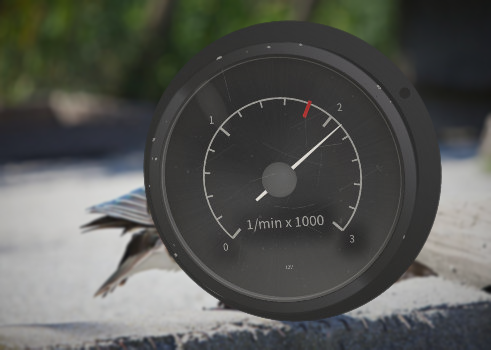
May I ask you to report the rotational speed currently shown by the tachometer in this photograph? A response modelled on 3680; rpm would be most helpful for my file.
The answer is 2100; rpm
